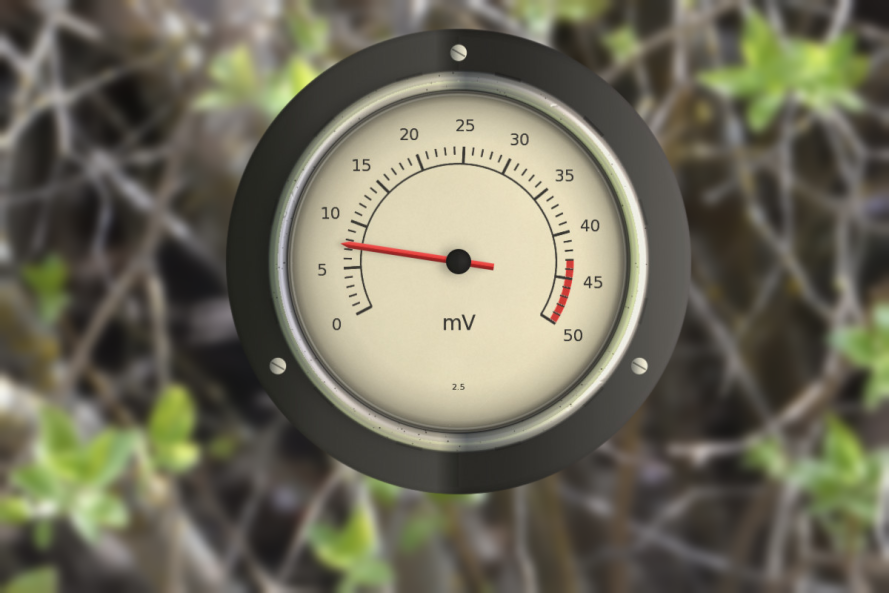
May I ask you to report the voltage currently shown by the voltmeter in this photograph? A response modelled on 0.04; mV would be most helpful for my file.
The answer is 7.5; mV
